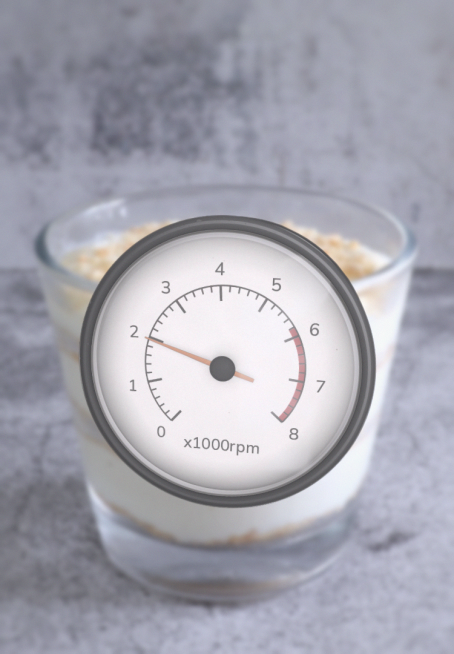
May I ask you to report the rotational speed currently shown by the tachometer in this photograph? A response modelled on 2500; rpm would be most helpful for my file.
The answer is 2000; rpm
